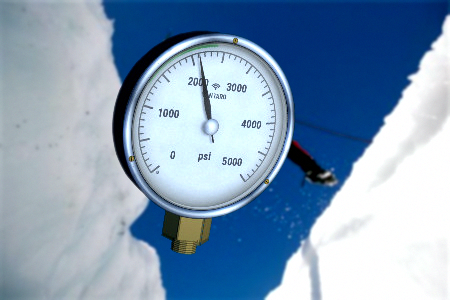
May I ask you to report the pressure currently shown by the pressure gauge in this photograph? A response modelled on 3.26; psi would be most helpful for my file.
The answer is 2100; psi
